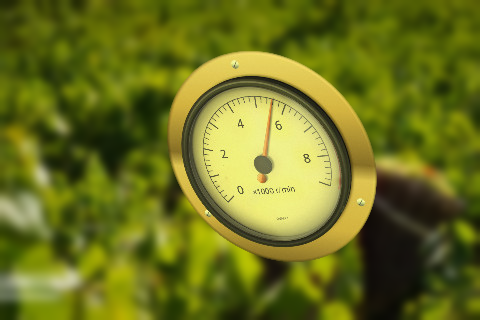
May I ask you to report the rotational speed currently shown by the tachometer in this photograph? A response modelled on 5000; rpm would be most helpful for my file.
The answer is 5600; rpm
